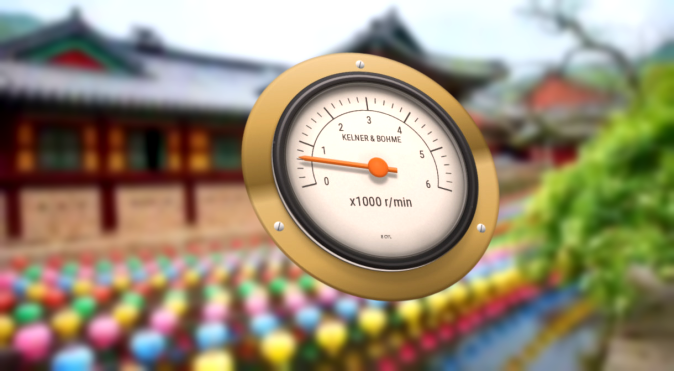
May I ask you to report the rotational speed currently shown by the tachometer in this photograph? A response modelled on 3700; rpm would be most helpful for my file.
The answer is 600; rpm
